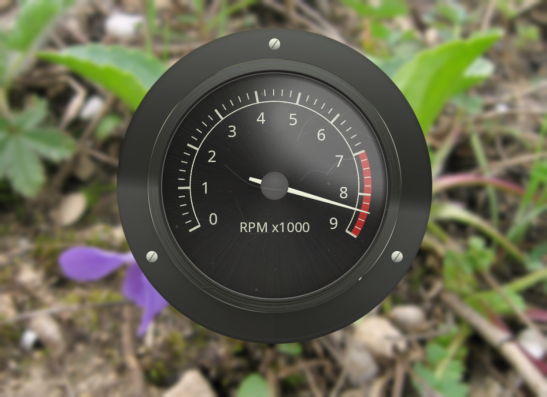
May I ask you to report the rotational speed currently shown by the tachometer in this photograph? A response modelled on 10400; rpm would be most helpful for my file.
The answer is 8400; rpm
